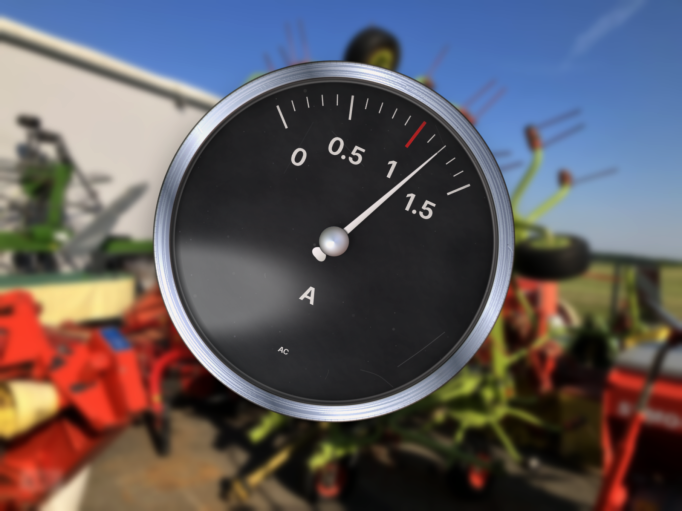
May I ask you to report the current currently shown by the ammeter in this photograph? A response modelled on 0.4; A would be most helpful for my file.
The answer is 1.2; A
